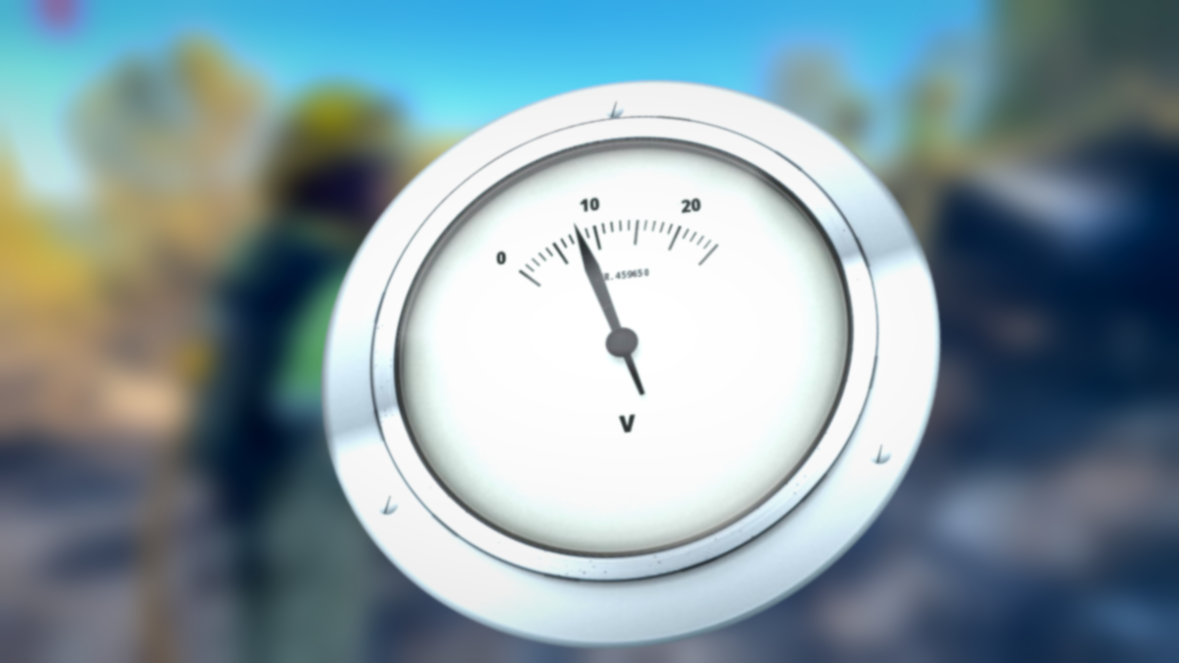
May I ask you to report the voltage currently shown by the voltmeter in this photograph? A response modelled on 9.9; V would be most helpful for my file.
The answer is 8; V
